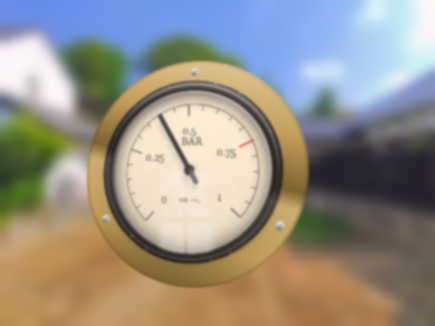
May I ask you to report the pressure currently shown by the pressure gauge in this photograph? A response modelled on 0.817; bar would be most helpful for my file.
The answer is 0.4; bar
